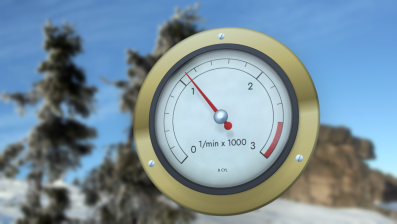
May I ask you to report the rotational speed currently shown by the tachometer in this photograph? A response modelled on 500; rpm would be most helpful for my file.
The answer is 1100; rpm
